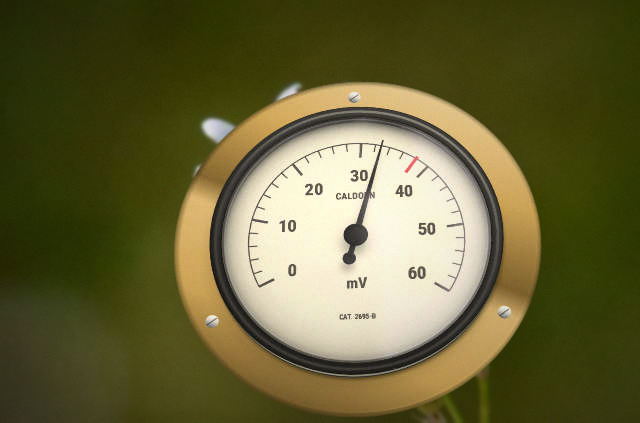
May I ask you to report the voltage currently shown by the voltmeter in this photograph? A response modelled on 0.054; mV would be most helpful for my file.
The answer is 33; mV
